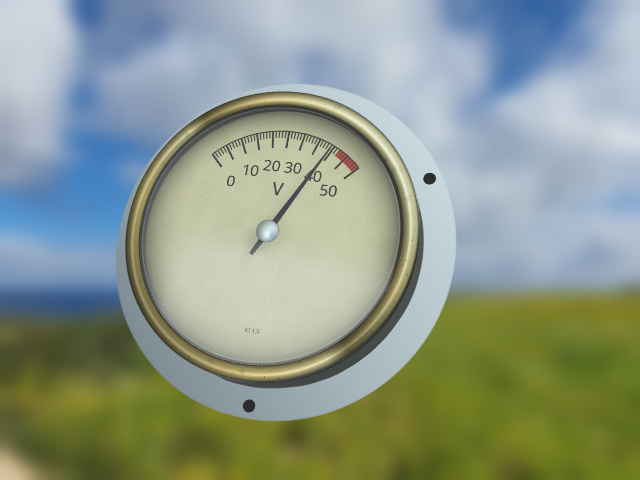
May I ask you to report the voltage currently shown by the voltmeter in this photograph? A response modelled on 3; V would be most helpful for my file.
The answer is 40; V
